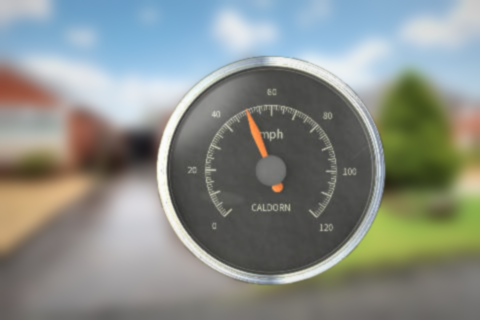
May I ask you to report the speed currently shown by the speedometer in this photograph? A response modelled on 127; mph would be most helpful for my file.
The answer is 50; mph
